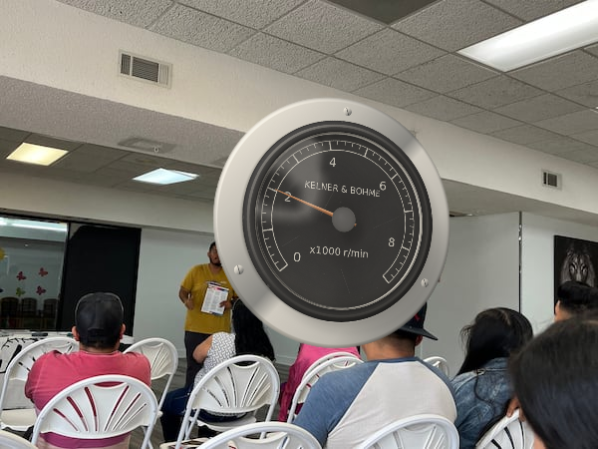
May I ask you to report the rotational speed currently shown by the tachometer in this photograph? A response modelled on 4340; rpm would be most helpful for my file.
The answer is 2000; rpm
